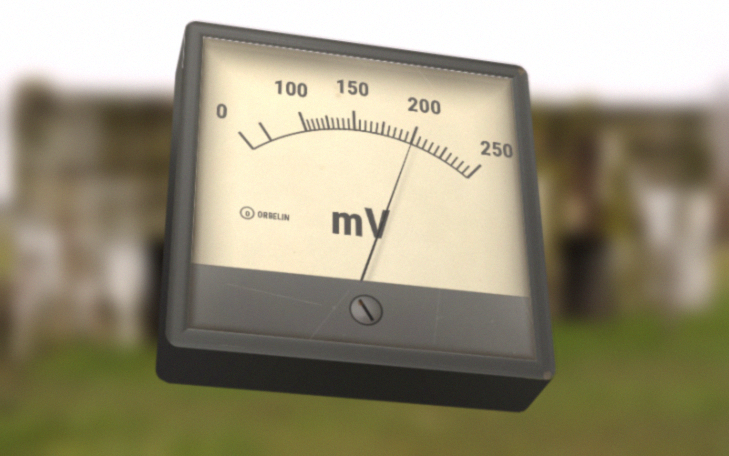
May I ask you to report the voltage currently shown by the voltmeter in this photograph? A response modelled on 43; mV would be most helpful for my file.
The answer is 200; mV
